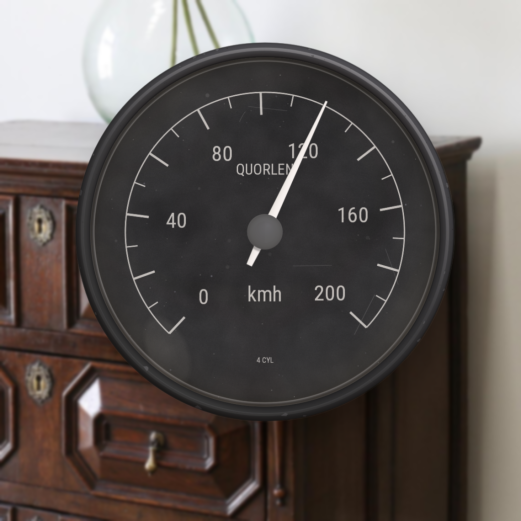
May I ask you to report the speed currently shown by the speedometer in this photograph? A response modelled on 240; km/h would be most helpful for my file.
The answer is 120; km/h
